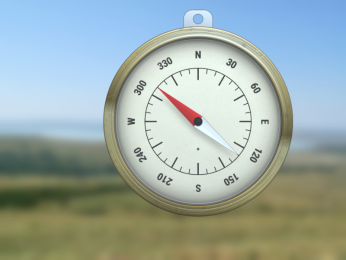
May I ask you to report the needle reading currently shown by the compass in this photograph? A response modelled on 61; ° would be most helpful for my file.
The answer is 310; °
